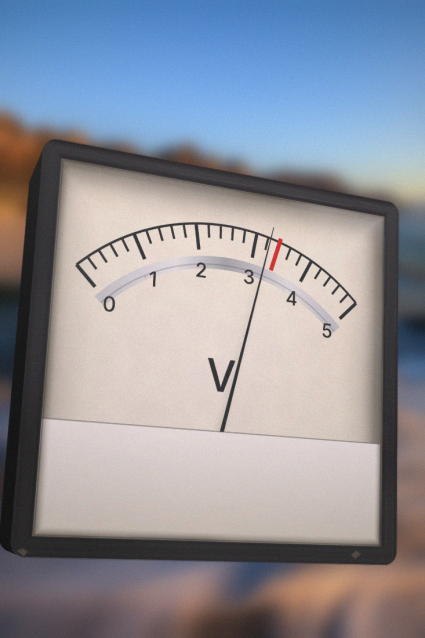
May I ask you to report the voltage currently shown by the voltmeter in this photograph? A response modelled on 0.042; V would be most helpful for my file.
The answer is 3.2; V
